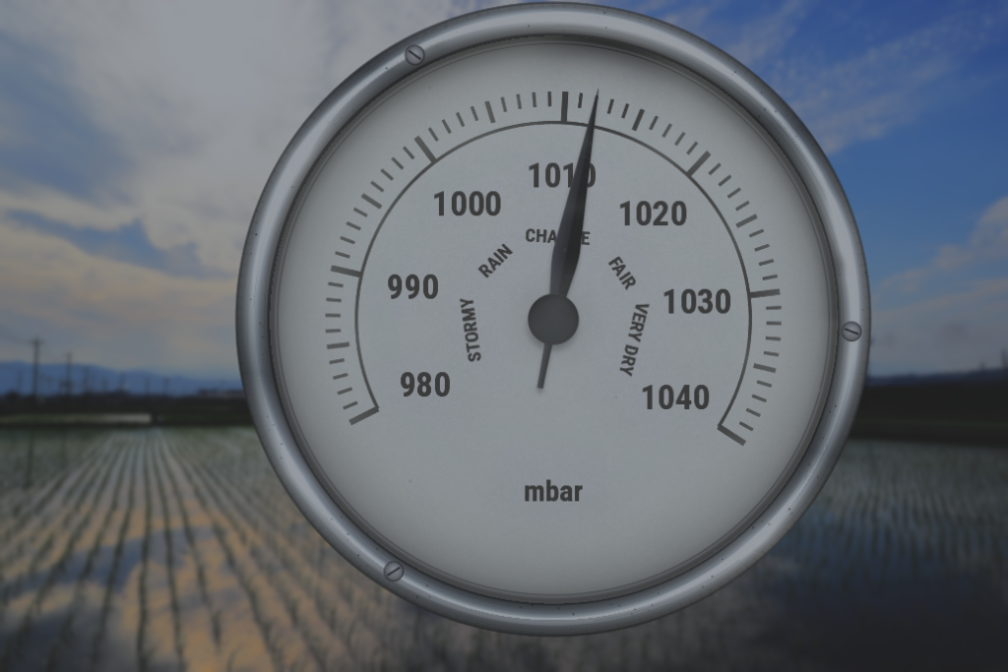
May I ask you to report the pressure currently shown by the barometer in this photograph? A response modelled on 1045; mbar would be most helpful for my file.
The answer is 1012; mbar
